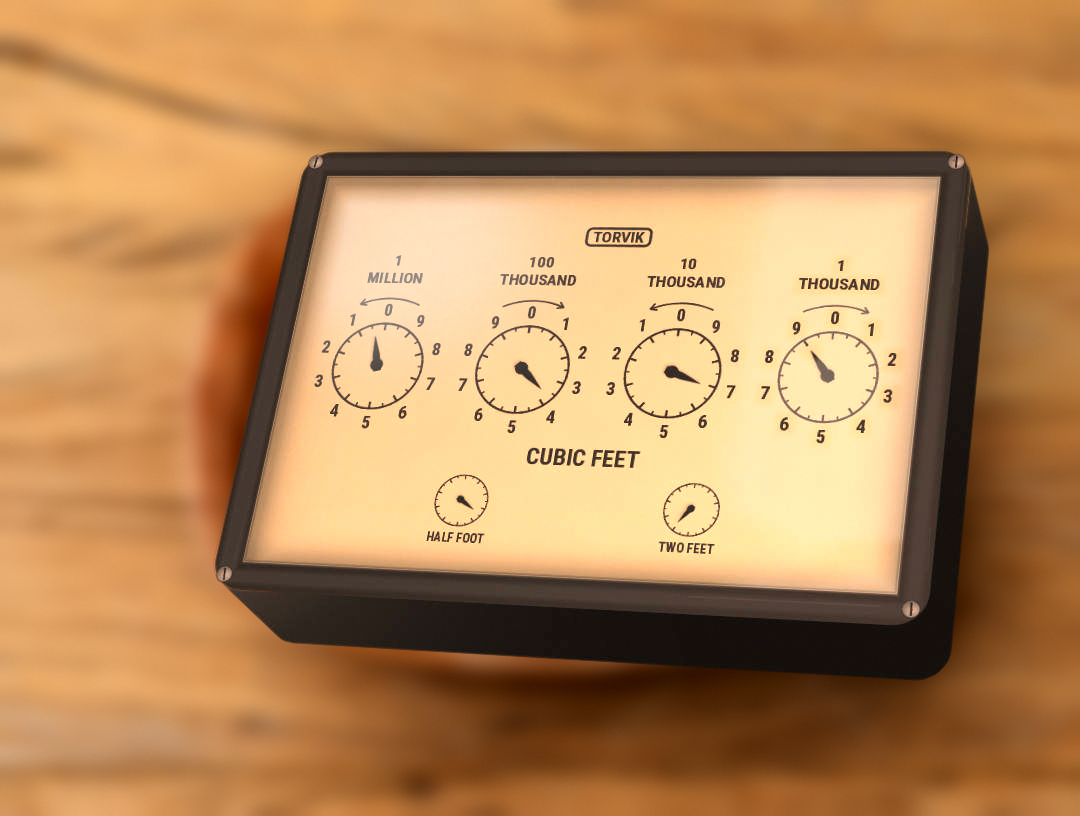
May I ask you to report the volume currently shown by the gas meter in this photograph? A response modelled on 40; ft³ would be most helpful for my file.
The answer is 36900; ft³
